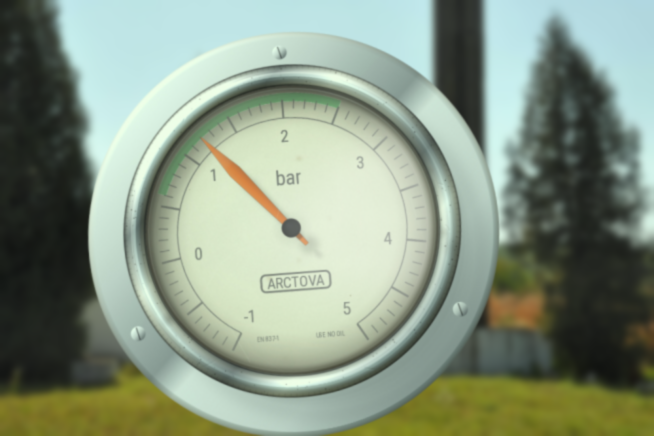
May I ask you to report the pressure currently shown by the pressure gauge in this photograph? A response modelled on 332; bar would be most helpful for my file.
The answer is 1.2; bar
